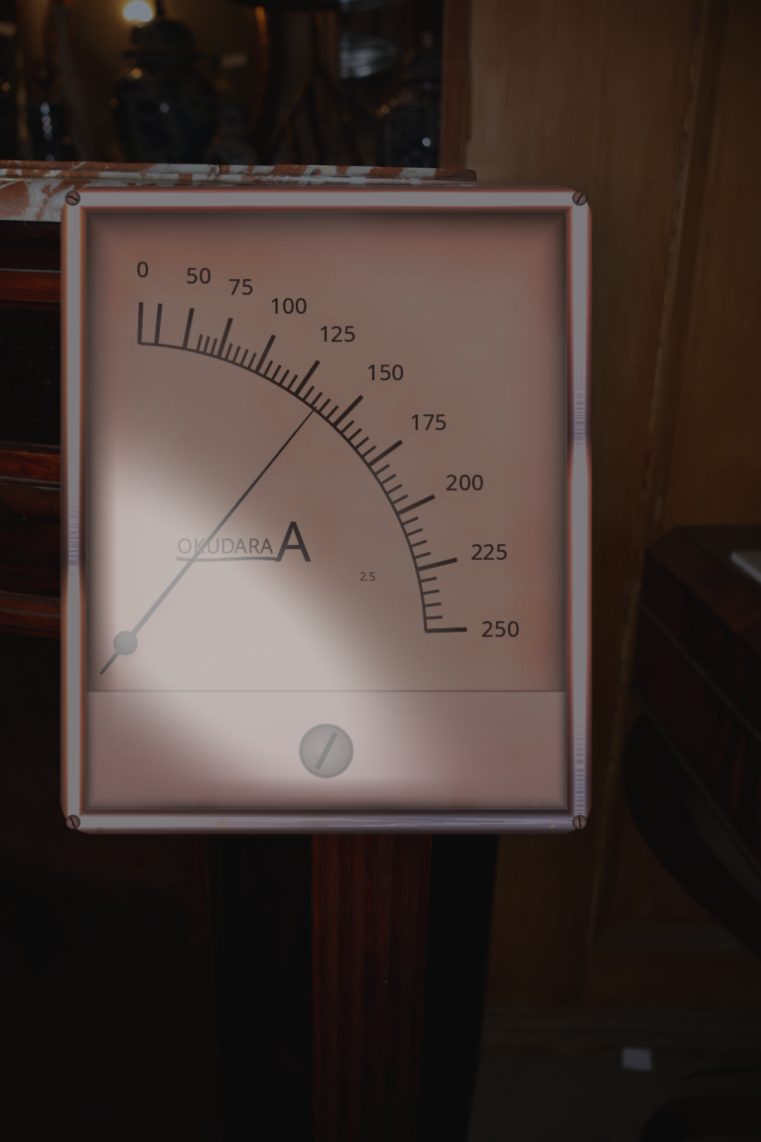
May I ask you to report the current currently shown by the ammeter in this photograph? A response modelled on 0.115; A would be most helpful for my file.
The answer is 137.5; A
